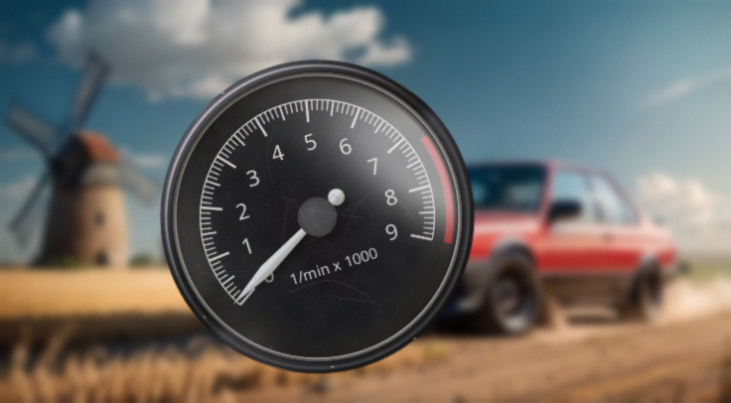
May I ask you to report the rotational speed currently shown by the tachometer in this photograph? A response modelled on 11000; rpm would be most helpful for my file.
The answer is 100; rpm
